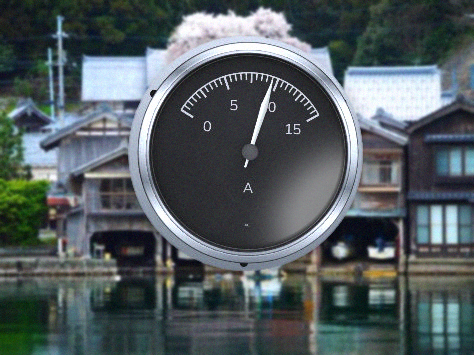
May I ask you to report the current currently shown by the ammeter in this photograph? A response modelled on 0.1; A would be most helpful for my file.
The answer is 9.5; A
